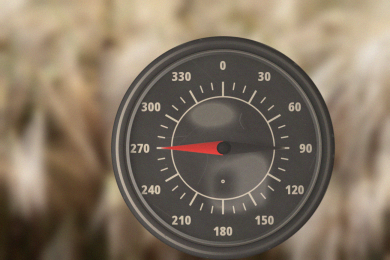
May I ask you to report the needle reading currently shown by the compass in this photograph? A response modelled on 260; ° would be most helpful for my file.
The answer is 270; °
